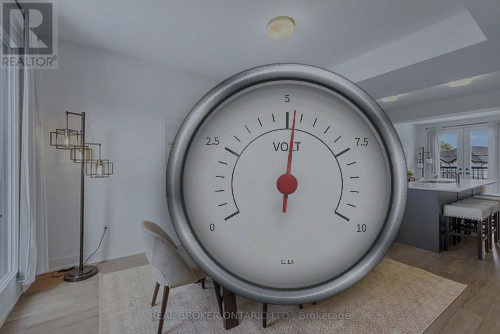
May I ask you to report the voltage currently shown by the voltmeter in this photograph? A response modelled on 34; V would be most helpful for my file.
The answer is 5.25; V
